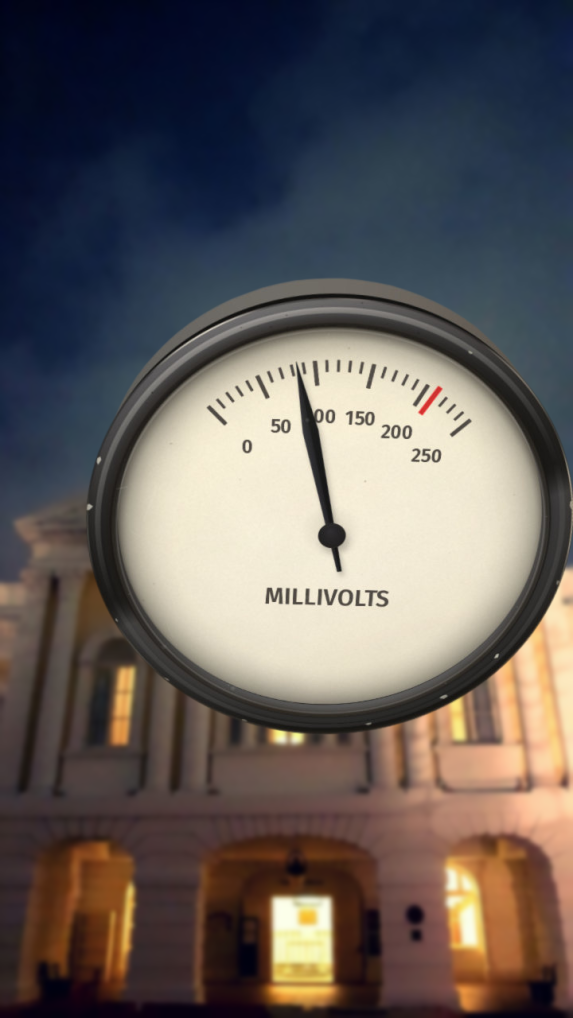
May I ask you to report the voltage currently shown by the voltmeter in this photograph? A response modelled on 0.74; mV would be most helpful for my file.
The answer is 85; mV
